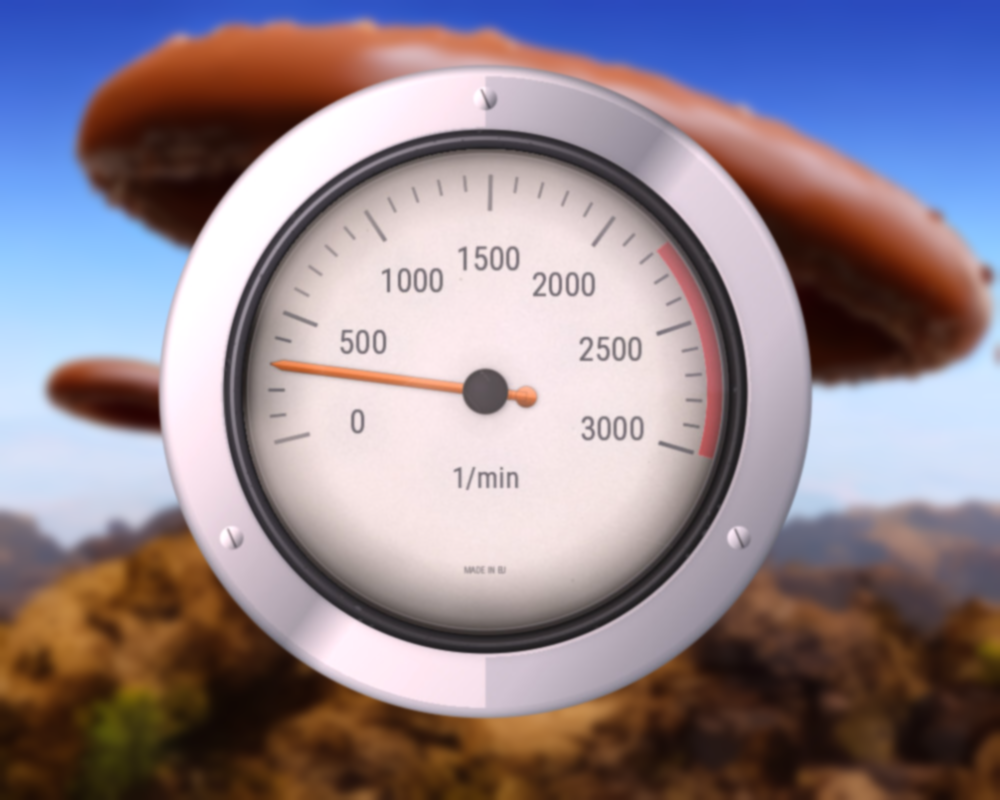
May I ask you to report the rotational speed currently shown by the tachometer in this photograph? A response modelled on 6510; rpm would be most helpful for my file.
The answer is 300; rpm
